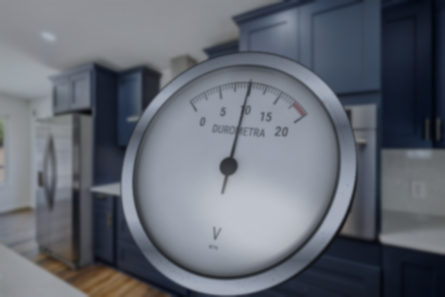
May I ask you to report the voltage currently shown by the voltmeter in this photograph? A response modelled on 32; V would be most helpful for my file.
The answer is 10; V
